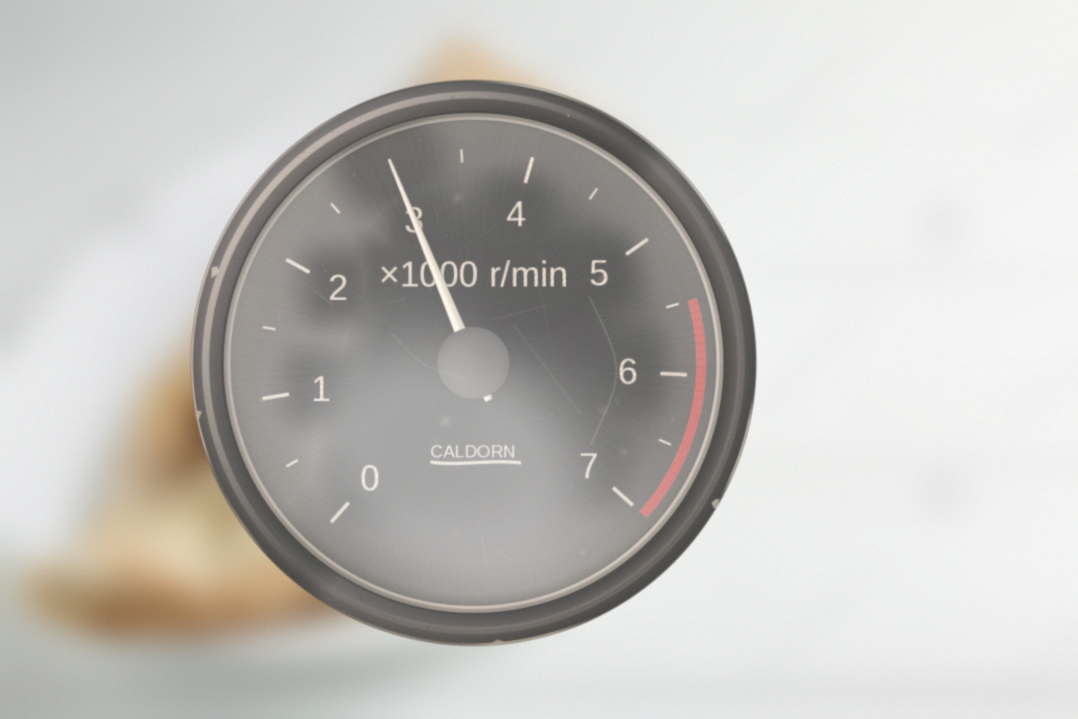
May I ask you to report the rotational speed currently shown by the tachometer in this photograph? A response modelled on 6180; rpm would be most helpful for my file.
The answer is 3000; rpm
